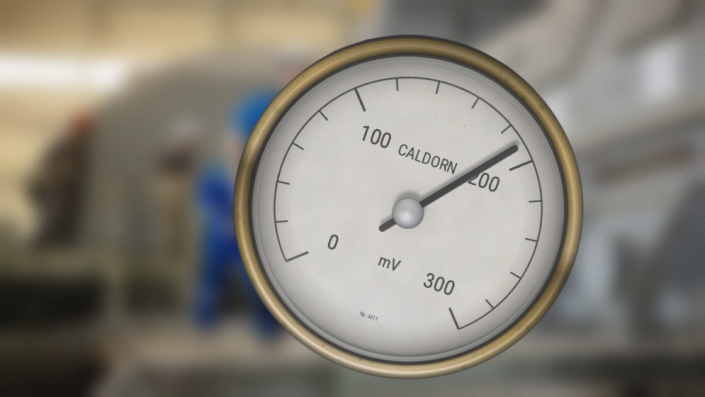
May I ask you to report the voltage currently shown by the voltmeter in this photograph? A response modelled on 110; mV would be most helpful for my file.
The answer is 190; mV
